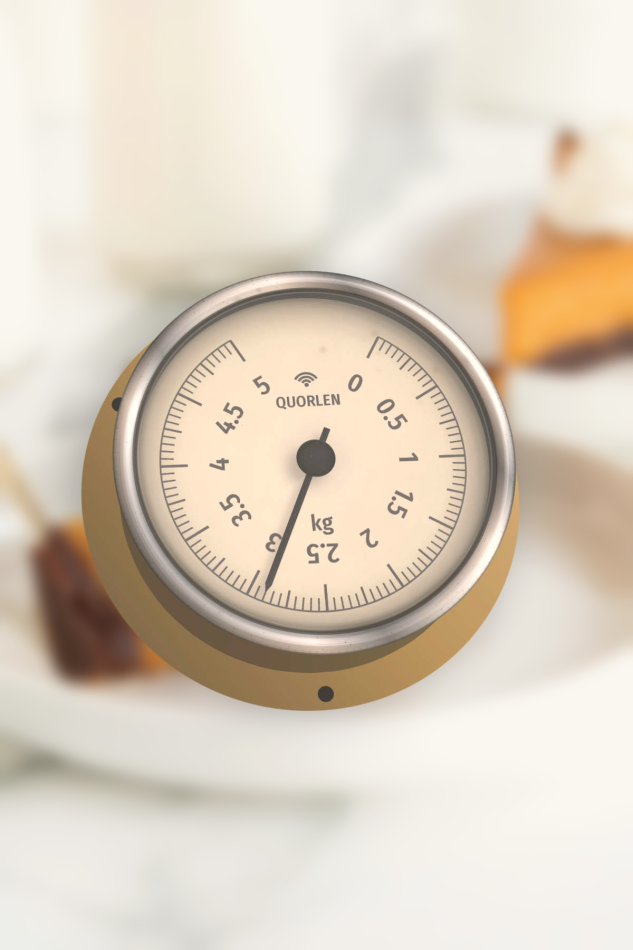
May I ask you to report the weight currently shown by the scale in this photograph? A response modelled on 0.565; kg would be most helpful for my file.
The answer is 2.9; kg
